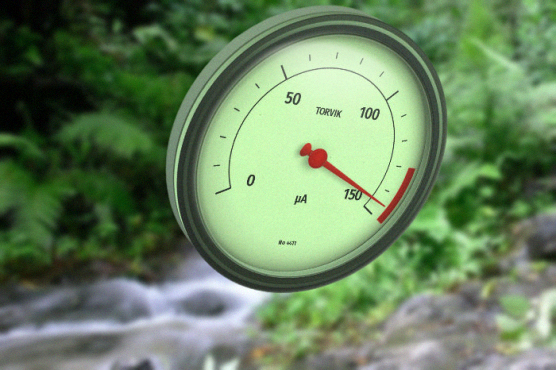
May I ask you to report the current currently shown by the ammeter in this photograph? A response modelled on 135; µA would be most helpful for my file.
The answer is 145; µA
